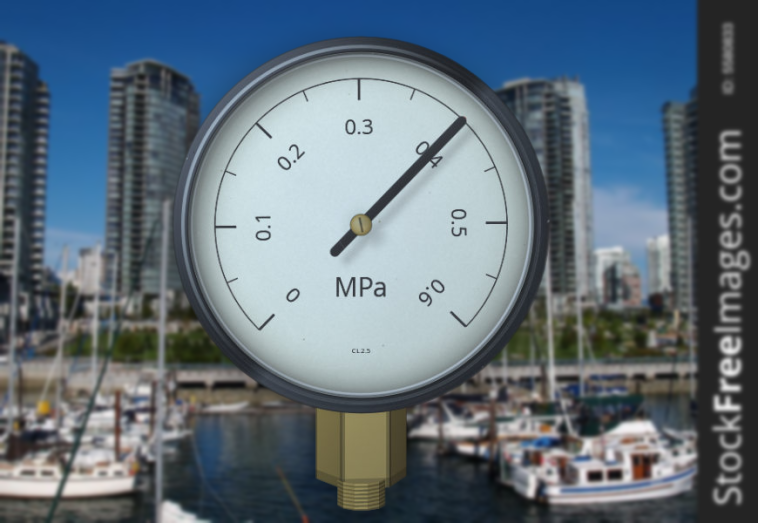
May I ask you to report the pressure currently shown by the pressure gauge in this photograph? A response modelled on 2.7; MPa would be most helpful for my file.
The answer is 0.4; MPa
